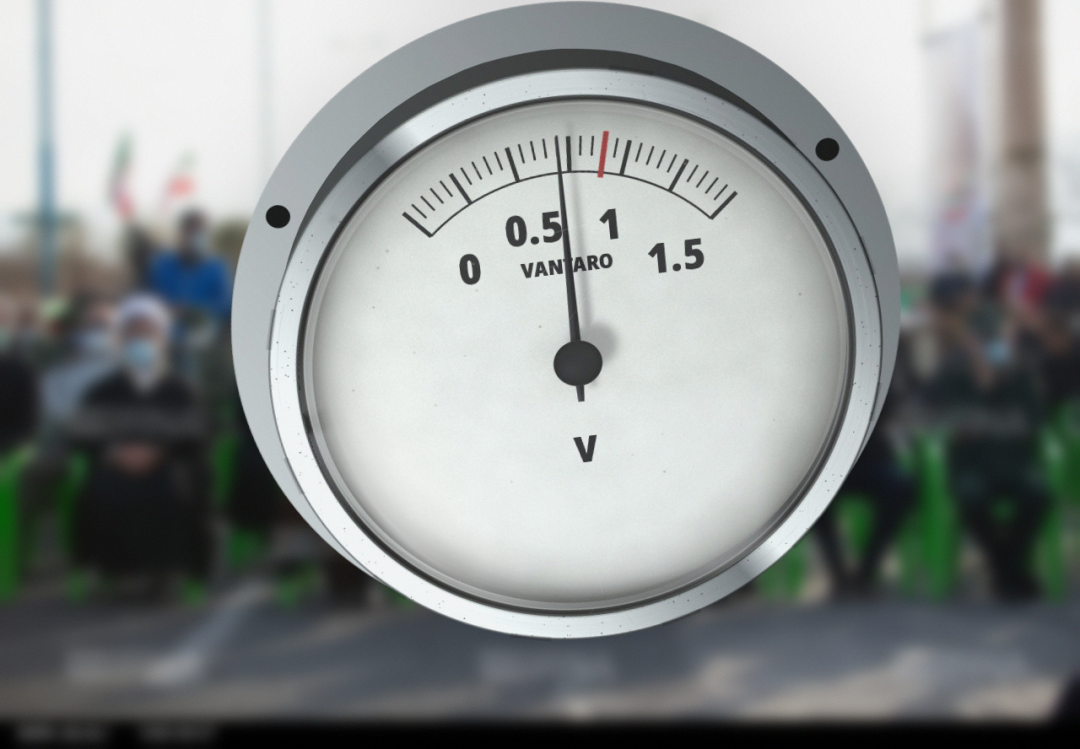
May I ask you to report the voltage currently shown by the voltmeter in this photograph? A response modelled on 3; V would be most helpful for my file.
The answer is 0.7; V
